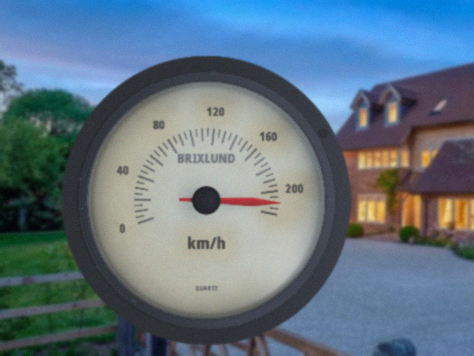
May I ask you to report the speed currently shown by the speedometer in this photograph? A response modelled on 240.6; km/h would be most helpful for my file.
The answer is 210; km/h
